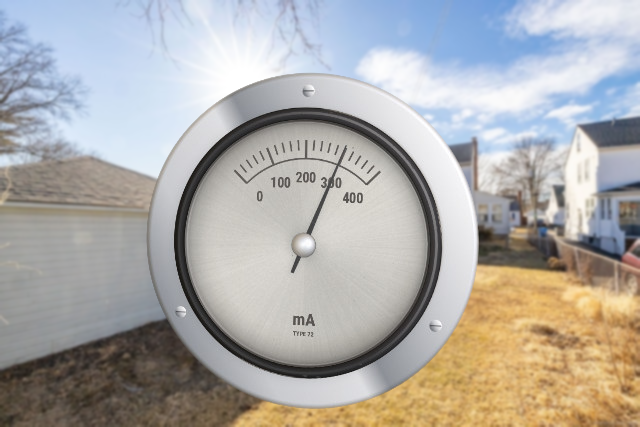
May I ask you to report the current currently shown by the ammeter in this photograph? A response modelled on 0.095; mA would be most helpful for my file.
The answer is 300; mA
